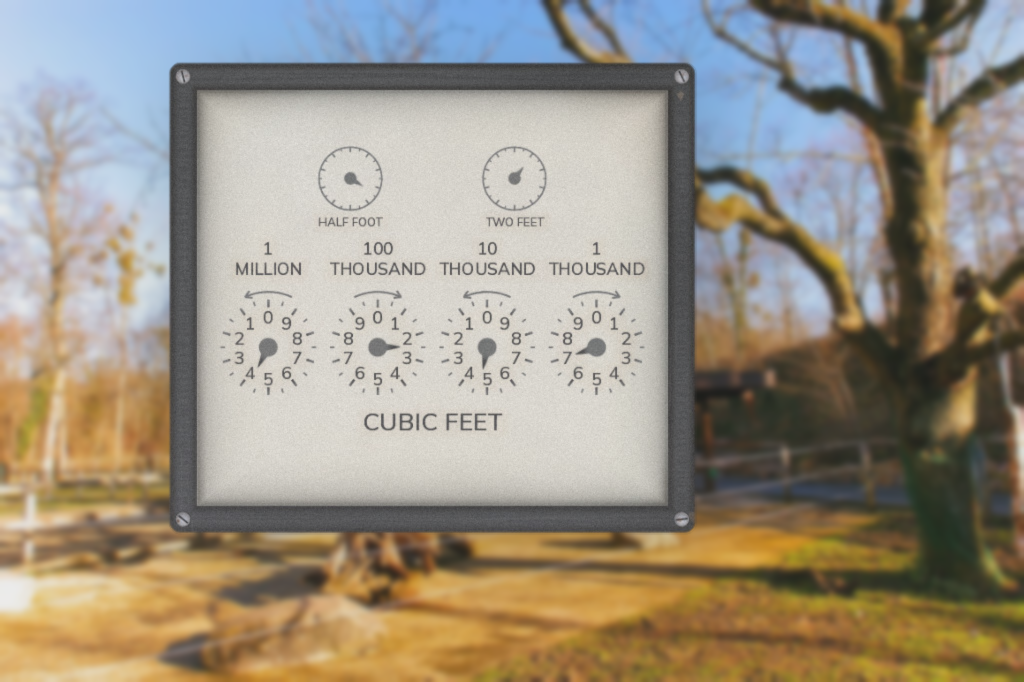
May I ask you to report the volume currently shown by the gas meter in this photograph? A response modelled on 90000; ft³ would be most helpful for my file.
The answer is 424700; ft³
